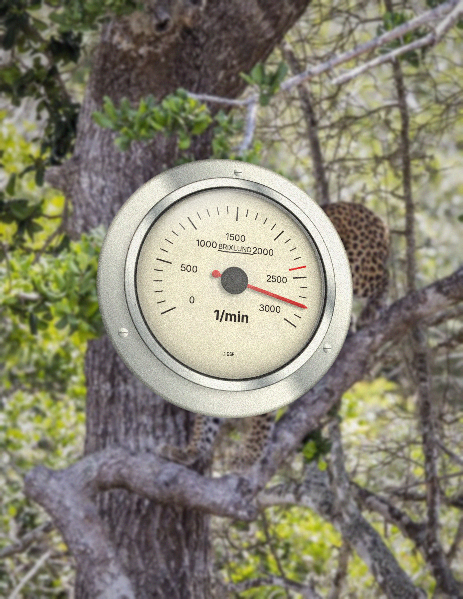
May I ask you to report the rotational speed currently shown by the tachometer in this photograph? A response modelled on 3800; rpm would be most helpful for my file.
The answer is 2800; rpm
